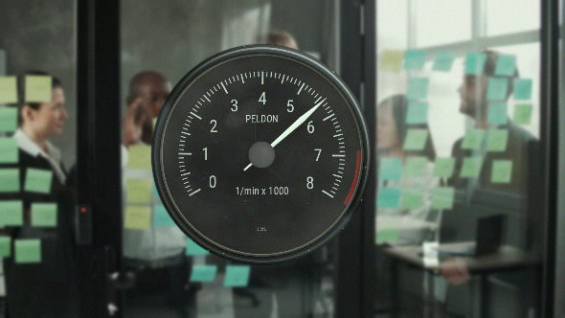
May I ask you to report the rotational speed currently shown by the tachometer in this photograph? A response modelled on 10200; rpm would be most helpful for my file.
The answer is 5600; rpm
